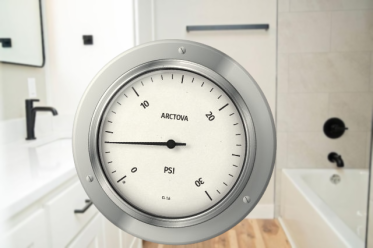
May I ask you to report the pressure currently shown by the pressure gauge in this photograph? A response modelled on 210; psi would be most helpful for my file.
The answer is 4; psi
